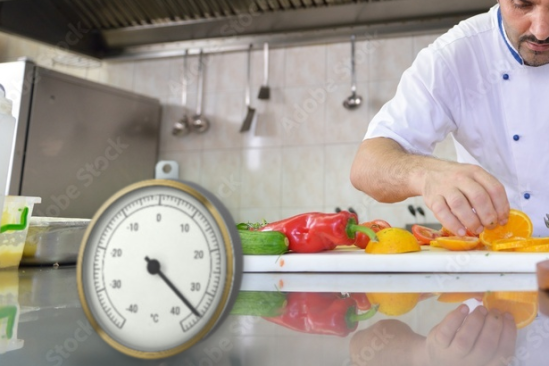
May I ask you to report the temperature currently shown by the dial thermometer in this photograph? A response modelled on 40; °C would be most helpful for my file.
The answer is 35; °C
